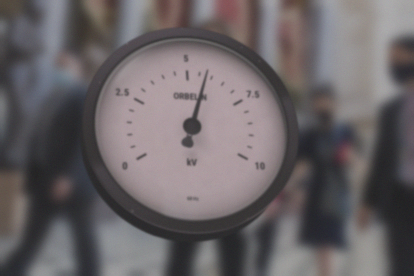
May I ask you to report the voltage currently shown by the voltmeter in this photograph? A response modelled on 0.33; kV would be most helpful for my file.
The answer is 5.75; kV
